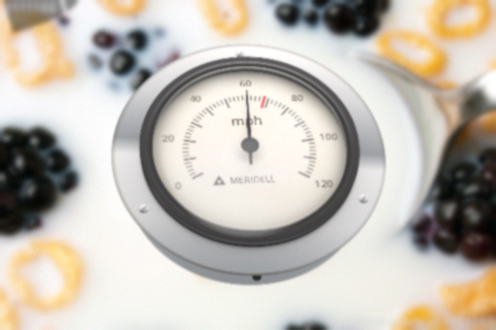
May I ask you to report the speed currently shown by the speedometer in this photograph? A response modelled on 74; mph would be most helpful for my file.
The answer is 60; mph
